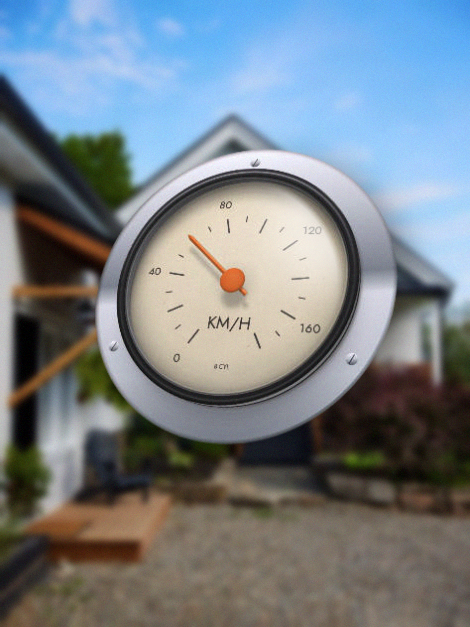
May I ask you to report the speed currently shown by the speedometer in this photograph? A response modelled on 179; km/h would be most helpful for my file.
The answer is 60; km/h
